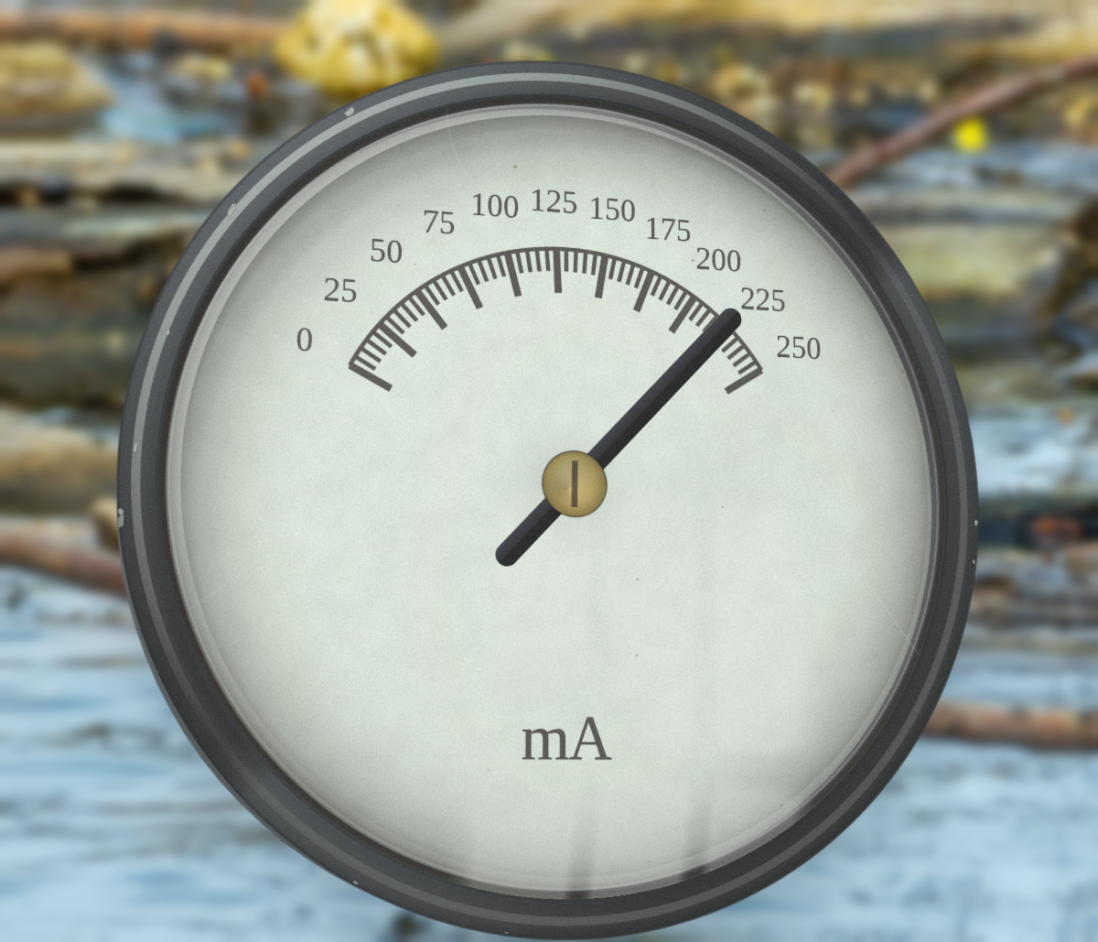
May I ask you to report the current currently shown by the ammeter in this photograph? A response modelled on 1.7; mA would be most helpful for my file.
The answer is 220; mA
